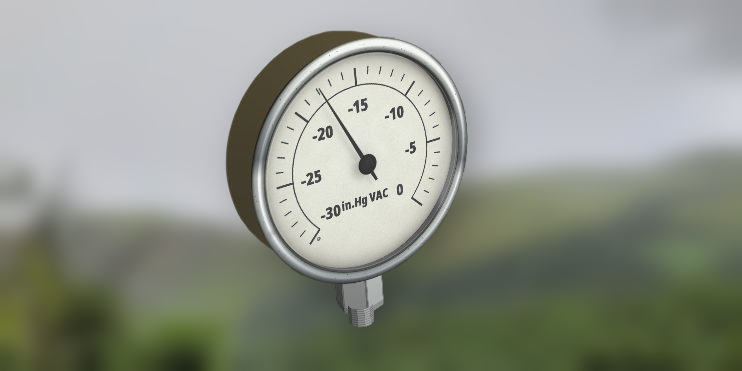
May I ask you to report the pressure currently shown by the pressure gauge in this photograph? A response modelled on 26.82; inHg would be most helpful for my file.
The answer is -18; inHg
